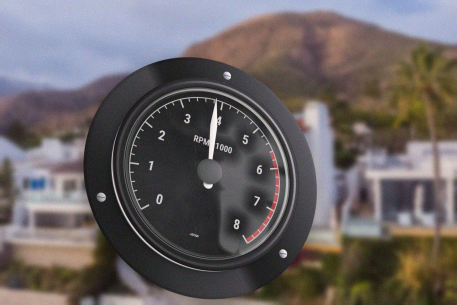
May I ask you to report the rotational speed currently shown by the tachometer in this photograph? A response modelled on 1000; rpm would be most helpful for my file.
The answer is 3800; rpm
